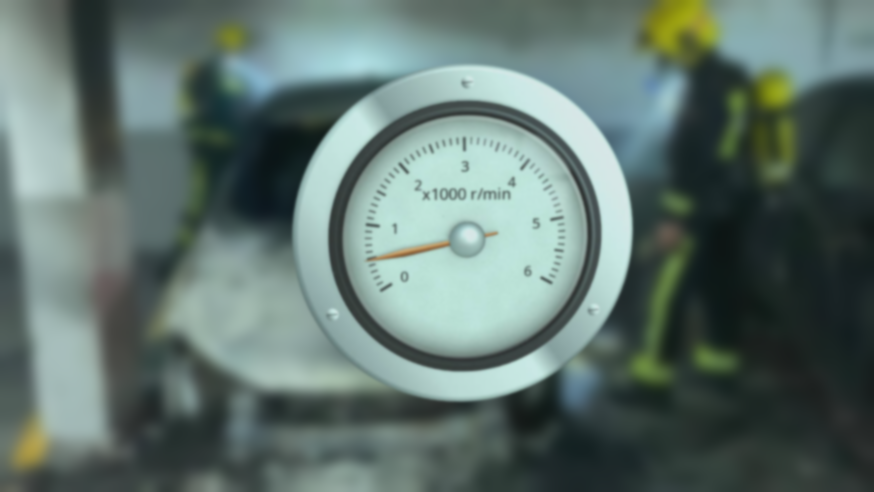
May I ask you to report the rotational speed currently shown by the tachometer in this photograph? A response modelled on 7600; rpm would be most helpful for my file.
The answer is 500; rpm
